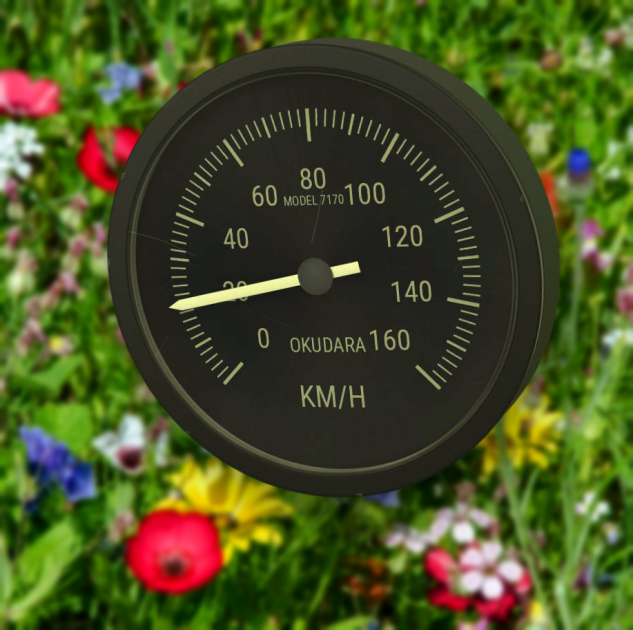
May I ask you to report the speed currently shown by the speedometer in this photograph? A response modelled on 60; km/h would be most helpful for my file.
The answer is 20; km/h
